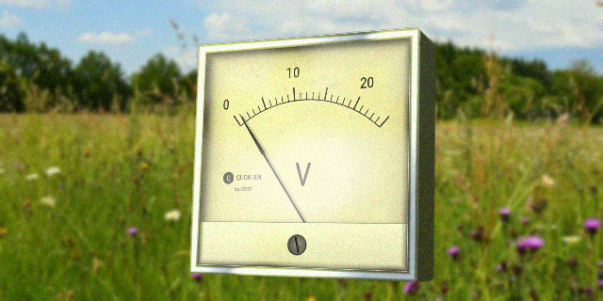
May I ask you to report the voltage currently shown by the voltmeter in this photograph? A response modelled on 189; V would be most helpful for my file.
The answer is 1; V
